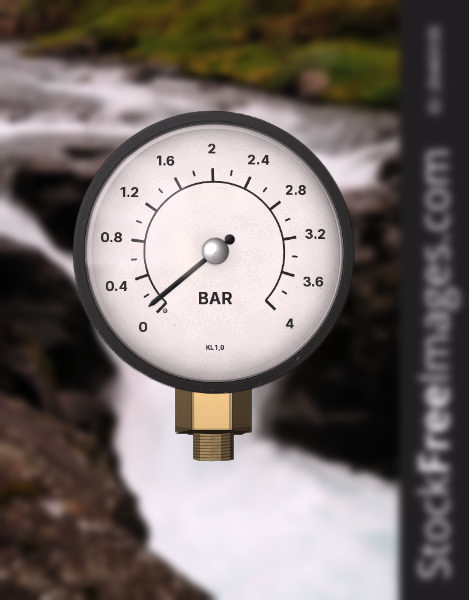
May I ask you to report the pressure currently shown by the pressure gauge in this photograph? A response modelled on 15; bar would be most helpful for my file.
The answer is 0.1; bar
